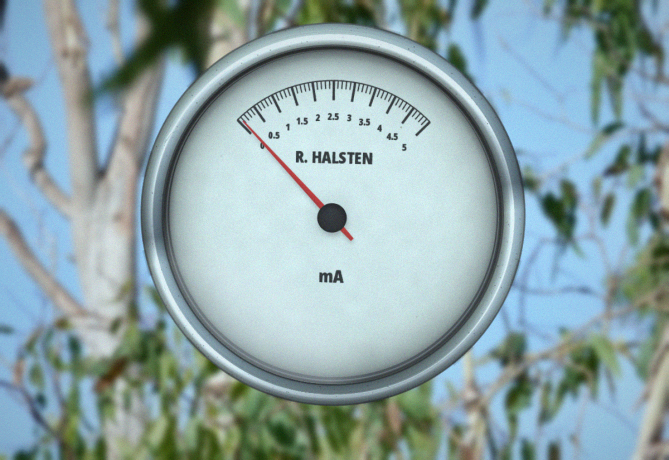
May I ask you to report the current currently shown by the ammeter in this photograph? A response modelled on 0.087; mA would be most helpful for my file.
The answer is 0.1; mA
